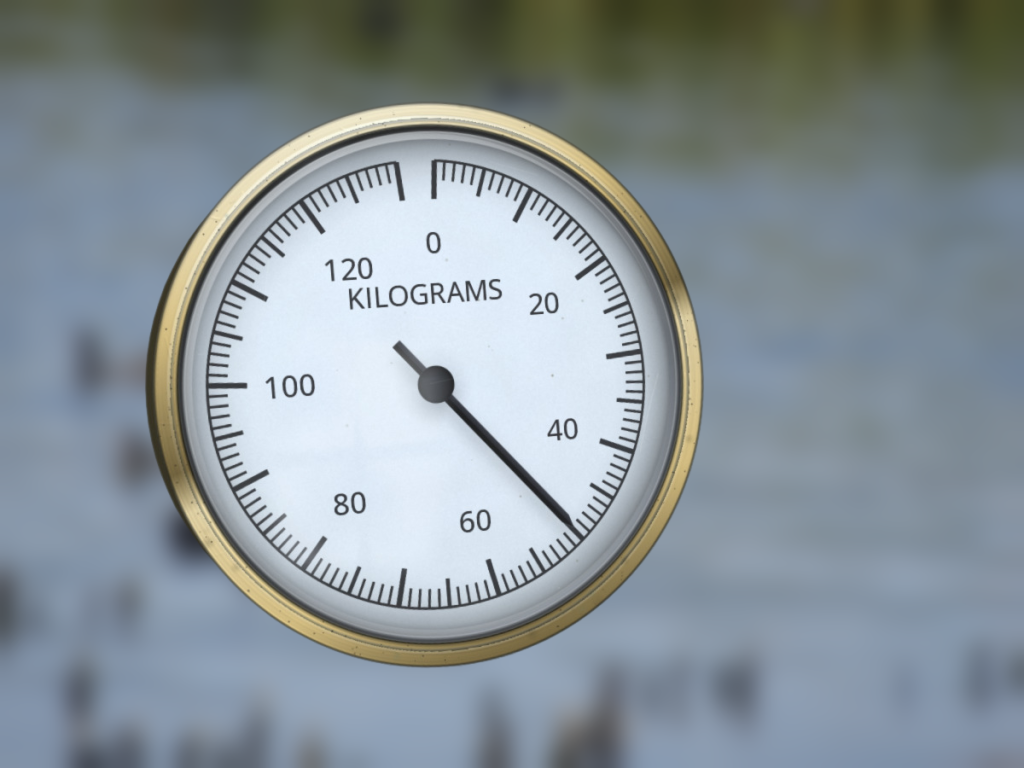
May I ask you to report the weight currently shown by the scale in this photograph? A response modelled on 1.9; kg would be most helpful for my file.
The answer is 50; kg
